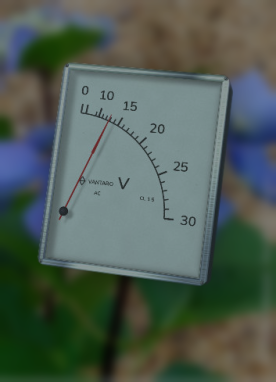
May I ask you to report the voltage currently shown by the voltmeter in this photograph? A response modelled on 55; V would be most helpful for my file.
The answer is 13; V
